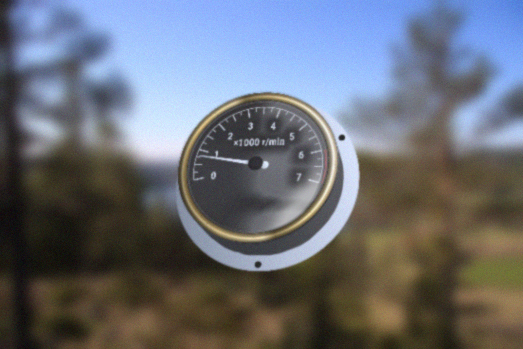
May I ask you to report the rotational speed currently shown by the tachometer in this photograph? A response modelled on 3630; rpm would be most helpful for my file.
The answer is 750; rpm
